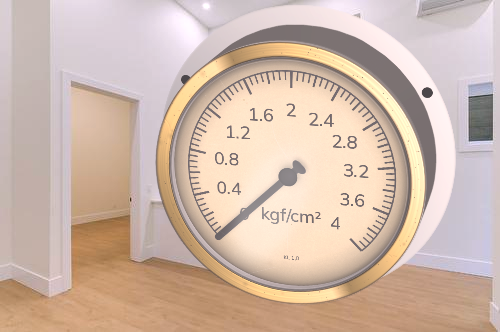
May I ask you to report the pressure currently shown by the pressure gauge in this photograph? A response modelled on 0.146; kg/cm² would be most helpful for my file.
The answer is 0; kg/cm²
